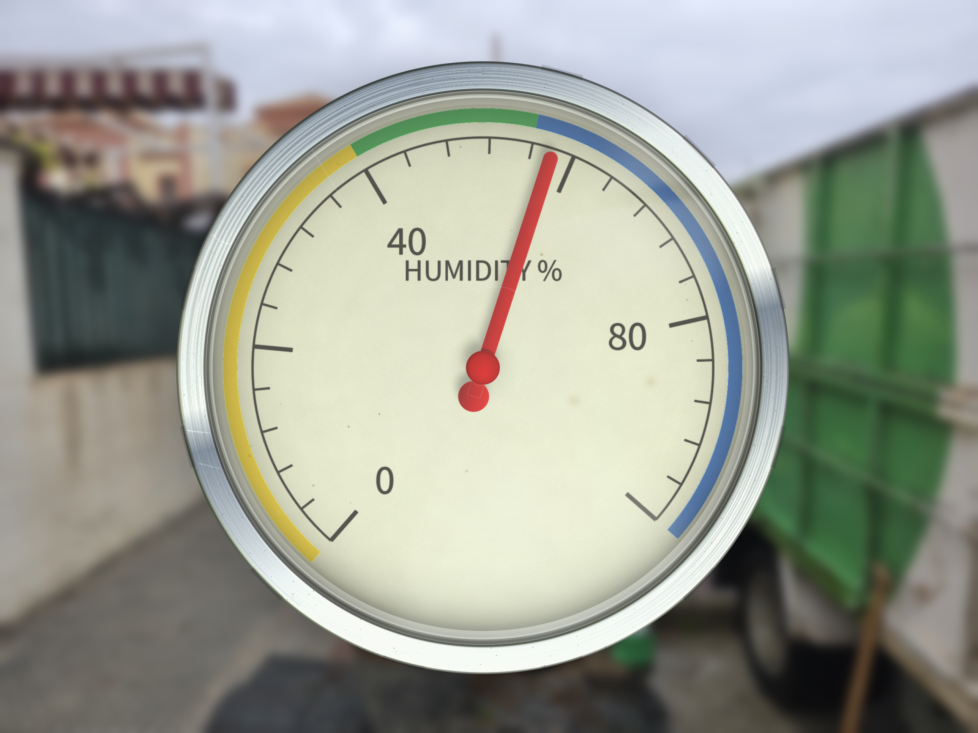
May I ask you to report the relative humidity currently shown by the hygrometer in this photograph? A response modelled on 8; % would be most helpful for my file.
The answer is 58; %
